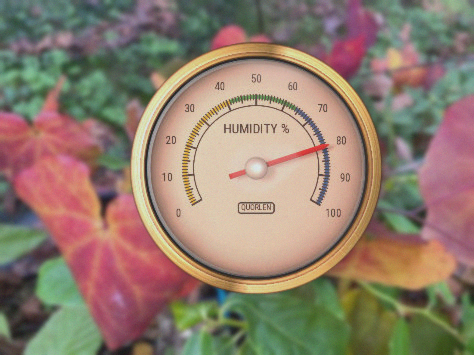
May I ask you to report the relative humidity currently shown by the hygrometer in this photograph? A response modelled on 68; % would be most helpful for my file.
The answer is 80; %
